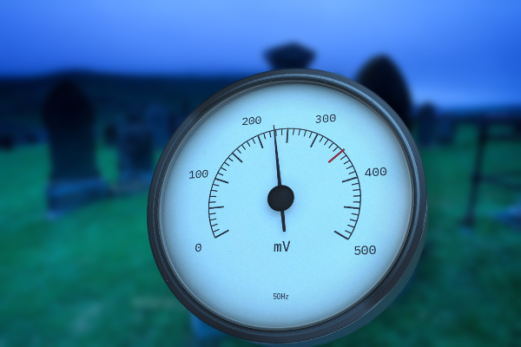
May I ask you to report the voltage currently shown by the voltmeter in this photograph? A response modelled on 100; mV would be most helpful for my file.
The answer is 230; mV
